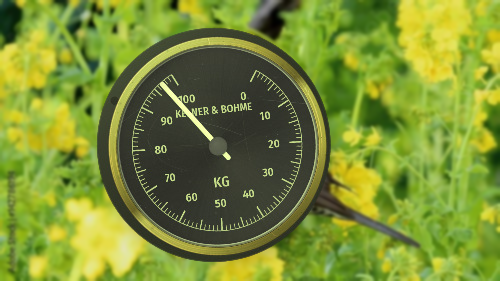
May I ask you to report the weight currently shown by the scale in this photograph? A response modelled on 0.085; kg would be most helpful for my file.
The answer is 97; kg
